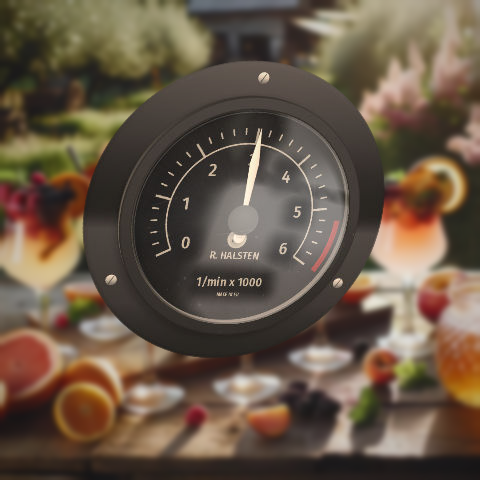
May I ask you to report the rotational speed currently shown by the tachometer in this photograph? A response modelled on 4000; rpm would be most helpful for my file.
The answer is 3000; rpm
